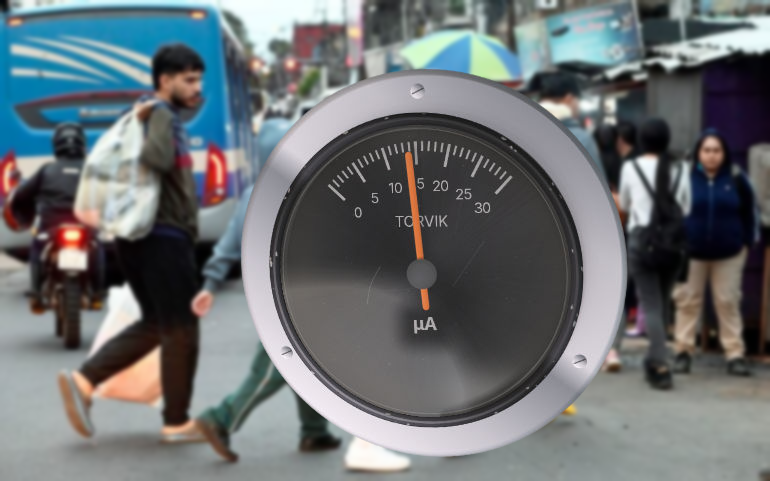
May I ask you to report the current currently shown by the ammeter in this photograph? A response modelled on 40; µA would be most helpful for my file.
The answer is 14; µA
